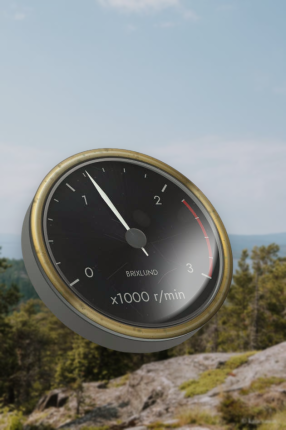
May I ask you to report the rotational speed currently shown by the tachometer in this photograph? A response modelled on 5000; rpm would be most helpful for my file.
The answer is 1200; rpm
